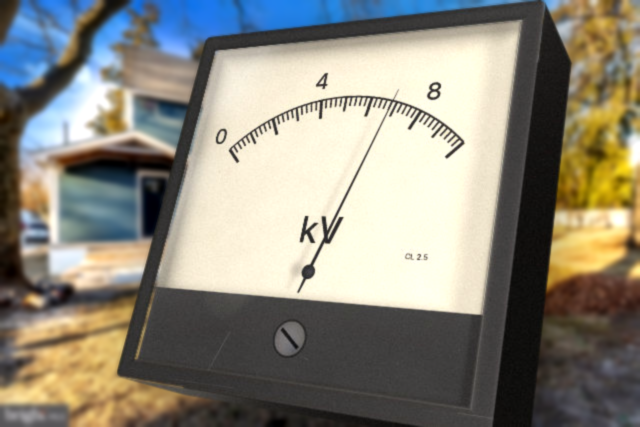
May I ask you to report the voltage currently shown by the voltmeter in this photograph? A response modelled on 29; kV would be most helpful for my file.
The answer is 7; kV
